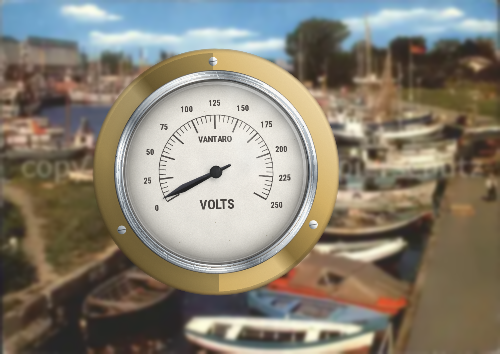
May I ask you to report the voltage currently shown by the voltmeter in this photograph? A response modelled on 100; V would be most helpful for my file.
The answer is 5; V
